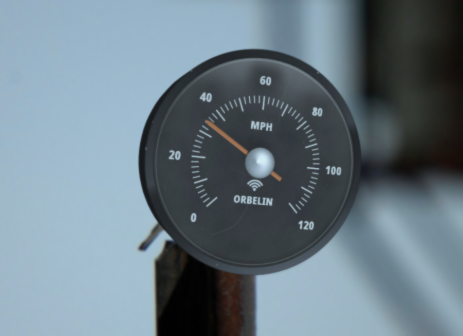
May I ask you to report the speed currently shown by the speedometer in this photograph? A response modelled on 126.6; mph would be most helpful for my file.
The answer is 34; mph
